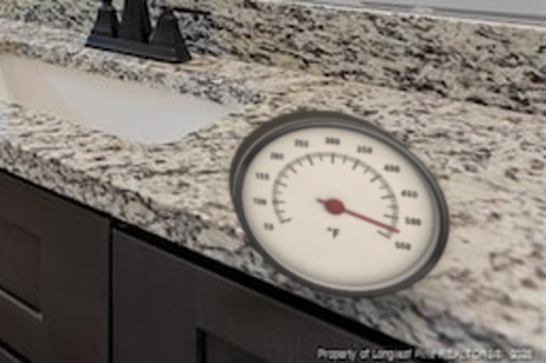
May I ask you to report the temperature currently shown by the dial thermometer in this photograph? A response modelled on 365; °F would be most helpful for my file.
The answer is 525; °F
